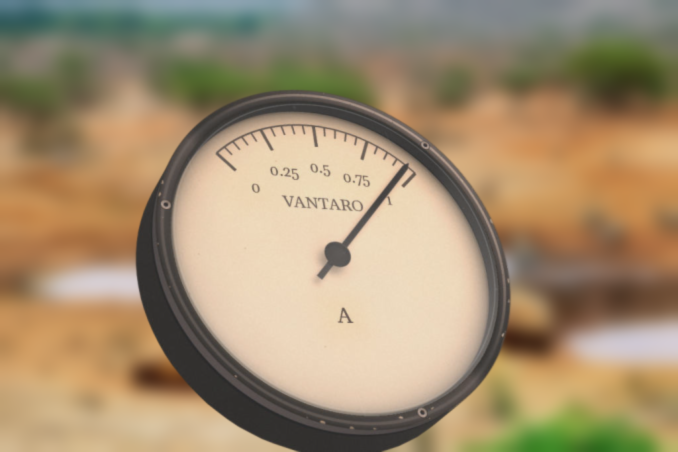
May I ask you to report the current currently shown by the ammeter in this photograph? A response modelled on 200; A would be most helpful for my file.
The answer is 0.95; A
